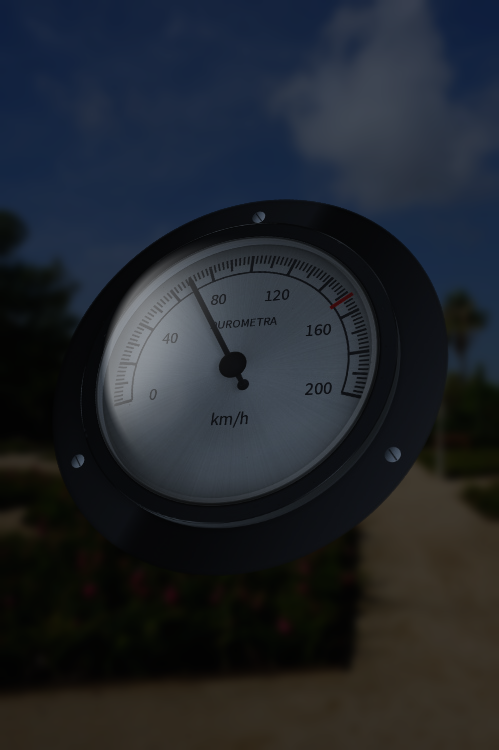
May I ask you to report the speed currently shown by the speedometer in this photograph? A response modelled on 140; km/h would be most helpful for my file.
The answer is 70; km/h
